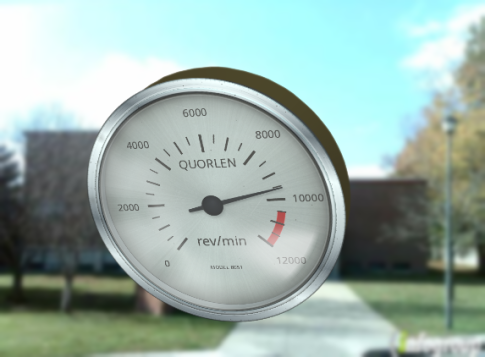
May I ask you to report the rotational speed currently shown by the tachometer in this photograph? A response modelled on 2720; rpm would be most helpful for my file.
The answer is 9500; rpm
